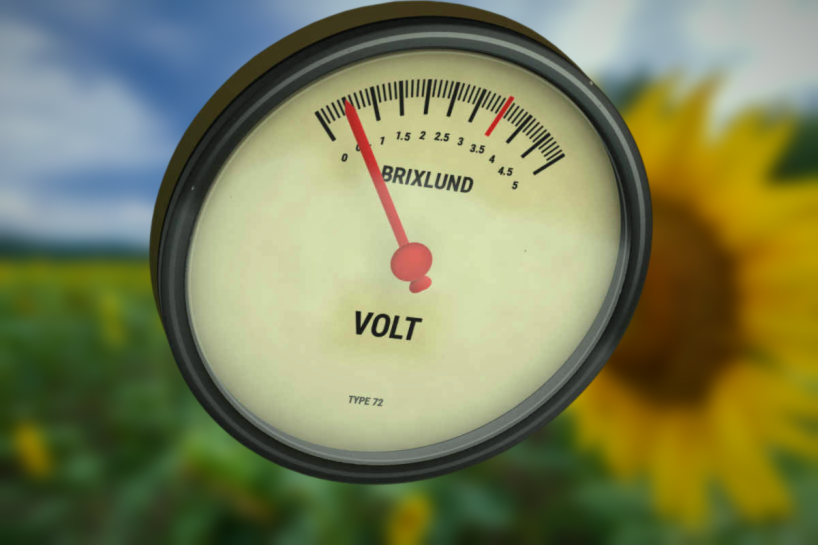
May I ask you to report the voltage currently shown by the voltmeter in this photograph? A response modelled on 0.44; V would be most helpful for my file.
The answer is 0.5; V
